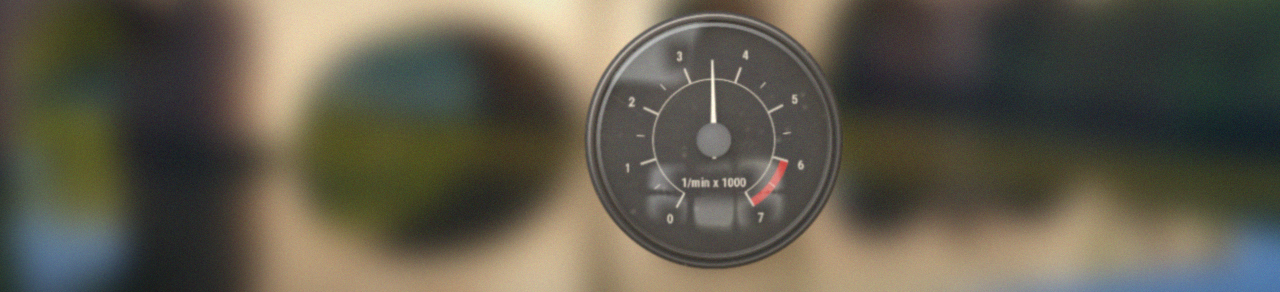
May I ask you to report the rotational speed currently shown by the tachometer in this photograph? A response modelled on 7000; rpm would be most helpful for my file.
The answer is 3500; rpm
